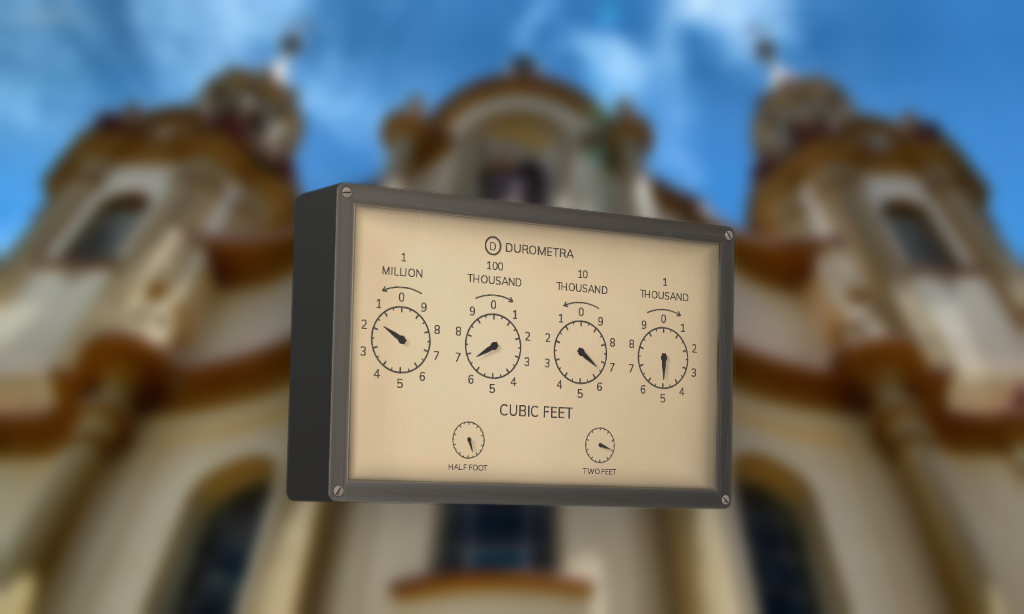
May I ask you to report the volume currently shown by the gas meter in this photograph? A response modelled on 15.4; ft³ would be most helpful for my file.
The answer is 166500; ft³
